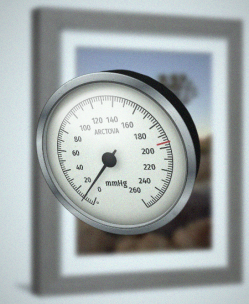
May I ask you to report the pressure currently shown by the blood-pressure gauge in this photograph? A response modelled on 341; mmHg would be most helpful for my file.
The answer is 10; mmHg
